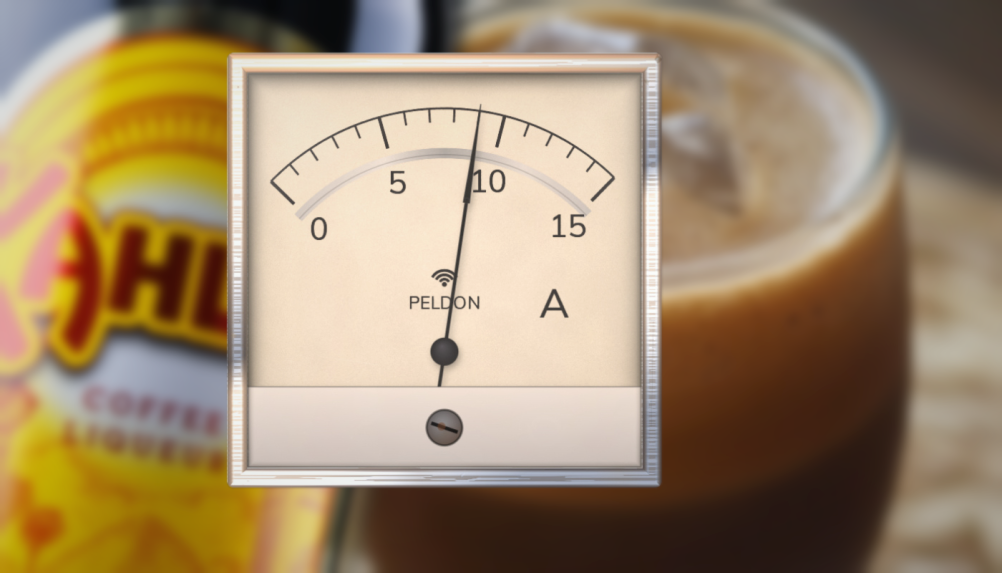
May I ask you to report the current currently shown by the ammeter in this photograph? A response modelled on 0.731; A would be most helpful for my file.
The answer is 9; A
